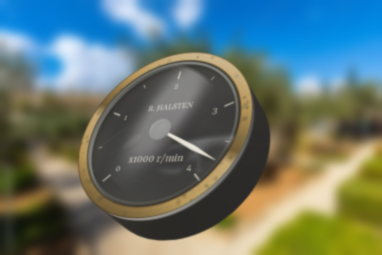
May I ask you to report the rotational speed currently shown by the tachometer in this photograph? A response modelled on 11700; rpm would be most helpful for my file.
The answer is 3750; rpm
